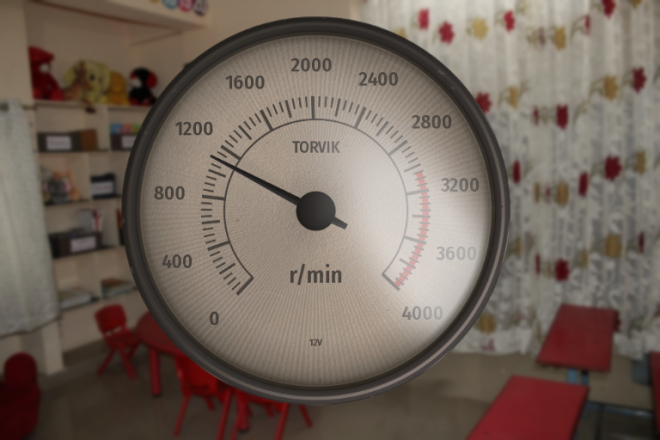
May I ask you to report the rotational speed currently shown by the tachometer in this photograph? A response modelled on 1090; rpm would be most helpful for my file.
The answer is 1100; rpm
